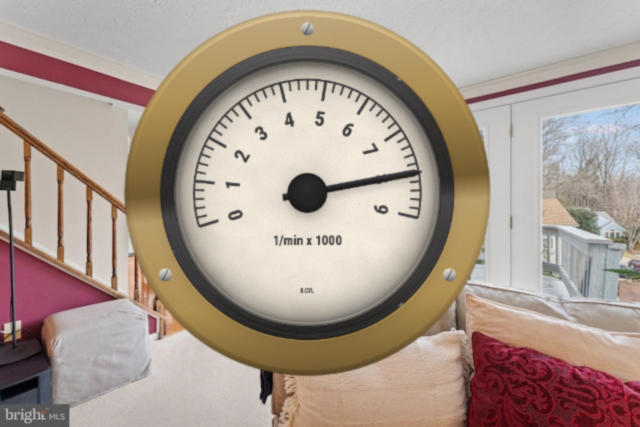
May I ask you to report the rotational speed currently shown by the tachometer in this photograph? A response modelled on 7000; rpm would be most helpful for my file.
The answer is 8000; rpm
